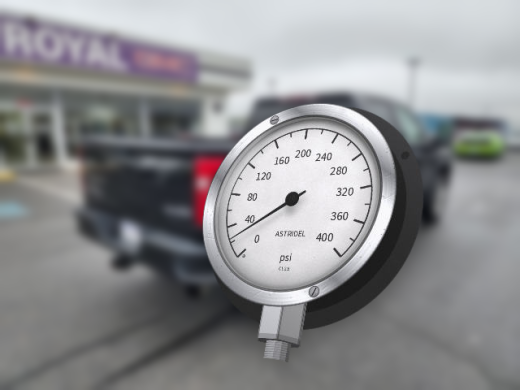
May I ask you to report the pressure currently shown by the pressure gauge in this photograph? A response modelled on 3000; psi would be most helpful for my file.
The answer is 20; psi
